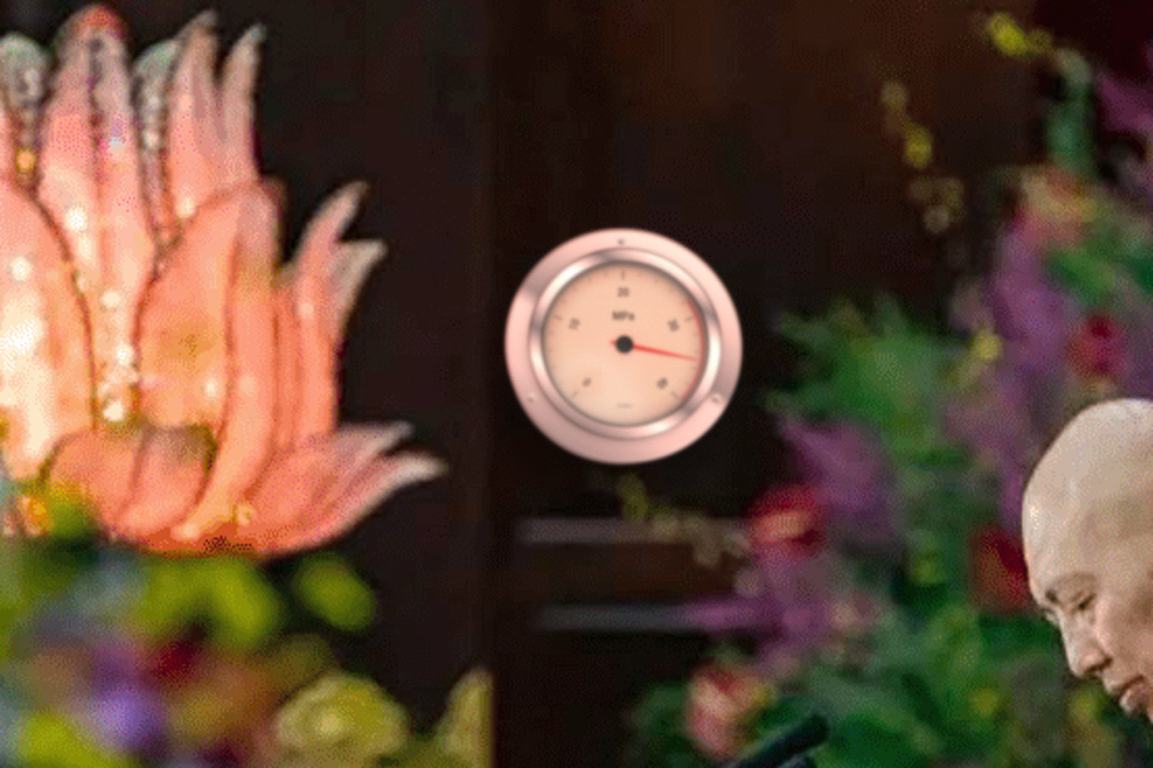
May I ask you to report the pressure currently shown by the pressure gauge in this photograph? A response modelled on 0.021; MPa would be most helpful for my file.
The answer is 35; MPa
